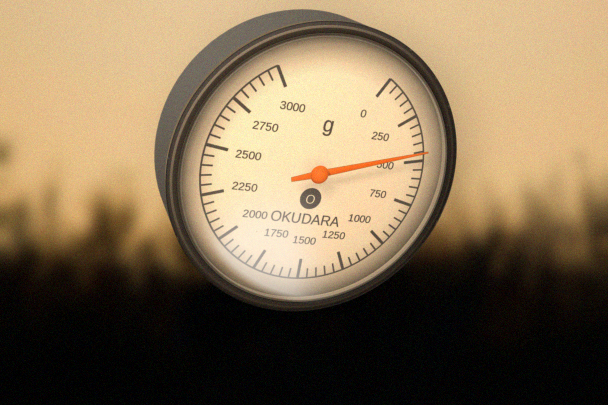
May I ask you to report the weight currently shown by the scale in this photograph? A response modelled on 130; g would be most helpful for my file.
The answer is 450; g
